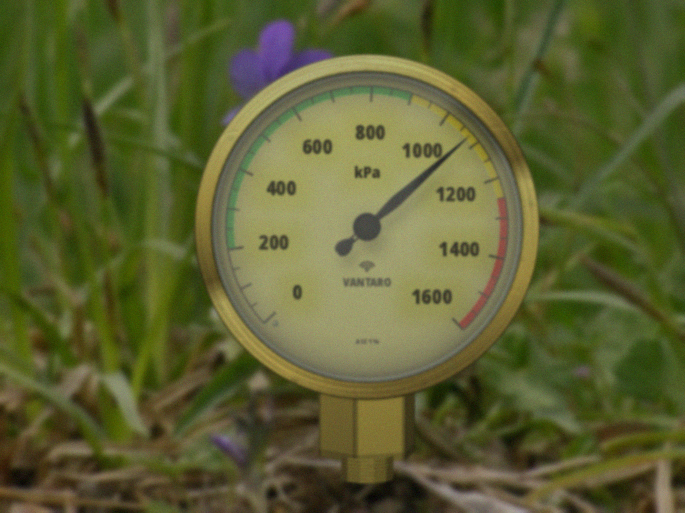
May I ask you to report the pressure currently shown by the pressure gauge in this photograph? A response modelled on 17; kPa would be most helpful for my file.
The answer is 1075; kPa
